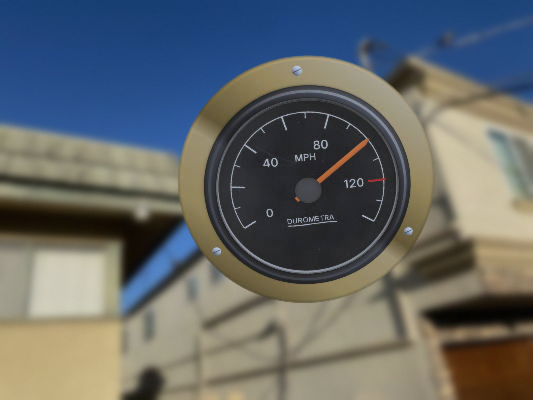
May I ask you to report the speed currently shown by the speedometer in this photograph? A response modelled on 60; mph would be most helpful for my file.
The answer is 100; mph
